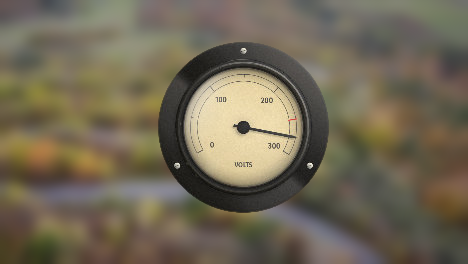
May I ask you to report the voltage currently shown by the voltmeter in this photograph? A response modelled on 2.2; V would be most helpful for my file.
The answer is 275; V
